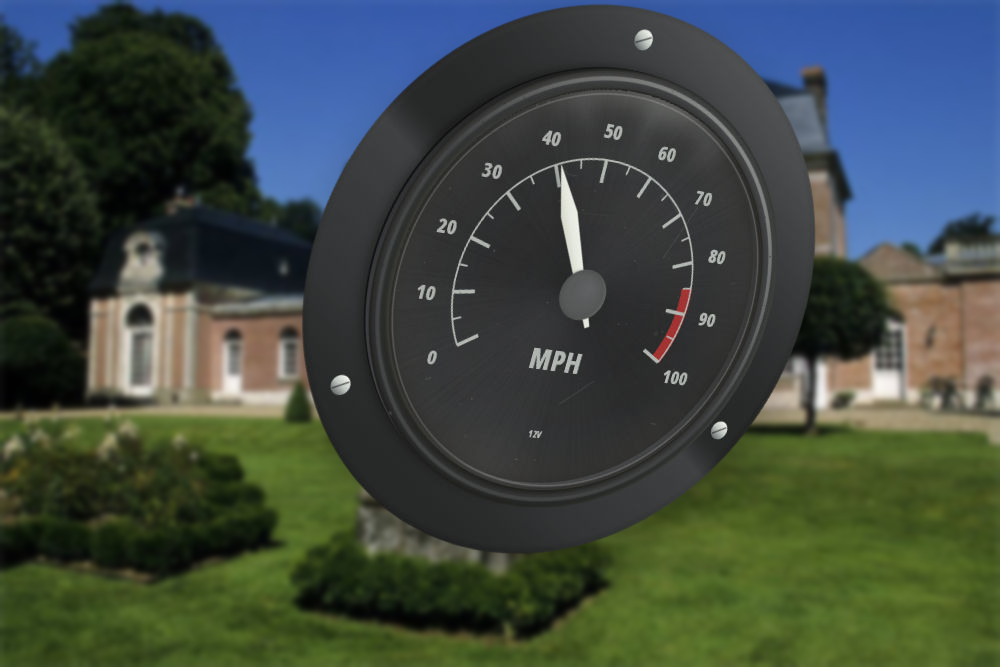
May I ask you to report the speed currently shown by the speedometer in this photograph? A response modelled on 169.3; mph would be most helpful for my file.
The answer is 40; mph
